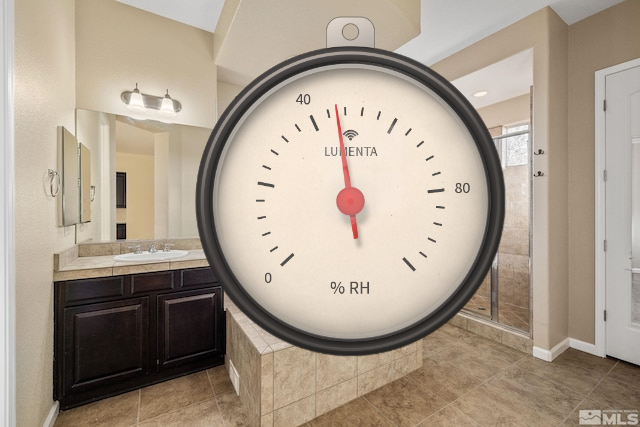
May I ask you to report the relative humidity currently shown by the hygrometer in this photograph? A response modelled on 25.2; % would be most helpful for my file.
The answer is 46; %
